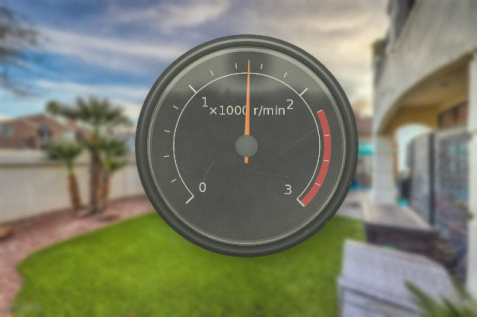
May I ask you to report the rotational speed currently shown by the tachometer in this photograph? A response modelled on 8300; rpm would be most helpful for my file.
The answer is 1500; rpm
